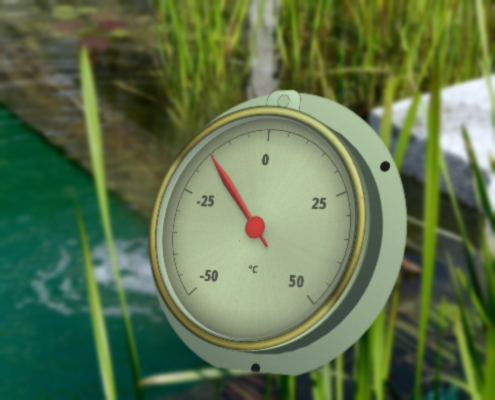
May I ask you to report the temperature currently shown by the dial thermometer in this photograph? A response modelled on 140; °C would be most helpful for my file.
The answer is -15; °C
